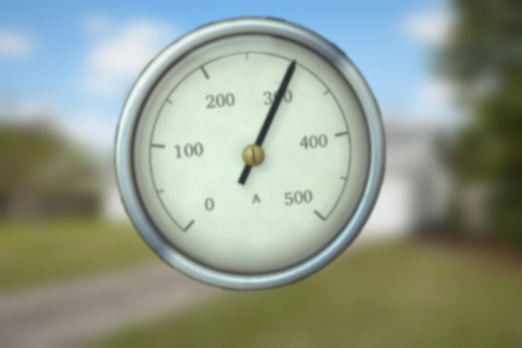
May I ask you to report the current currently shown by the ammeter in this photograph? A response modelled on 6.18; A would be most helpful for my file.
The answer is 300; A
